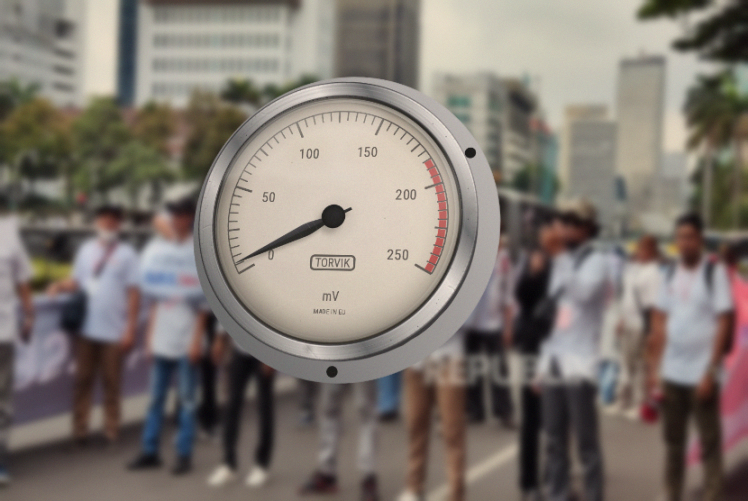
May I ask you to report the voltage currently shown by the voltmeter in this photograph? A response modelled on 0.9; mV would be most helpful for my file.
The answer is 5; mV
